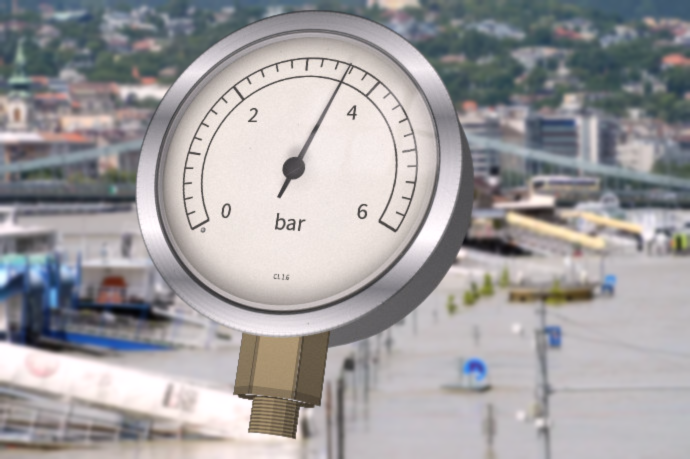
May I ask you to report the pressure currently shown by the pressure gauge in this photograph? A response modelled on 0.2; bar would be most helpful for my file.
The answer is 3.6; bar
